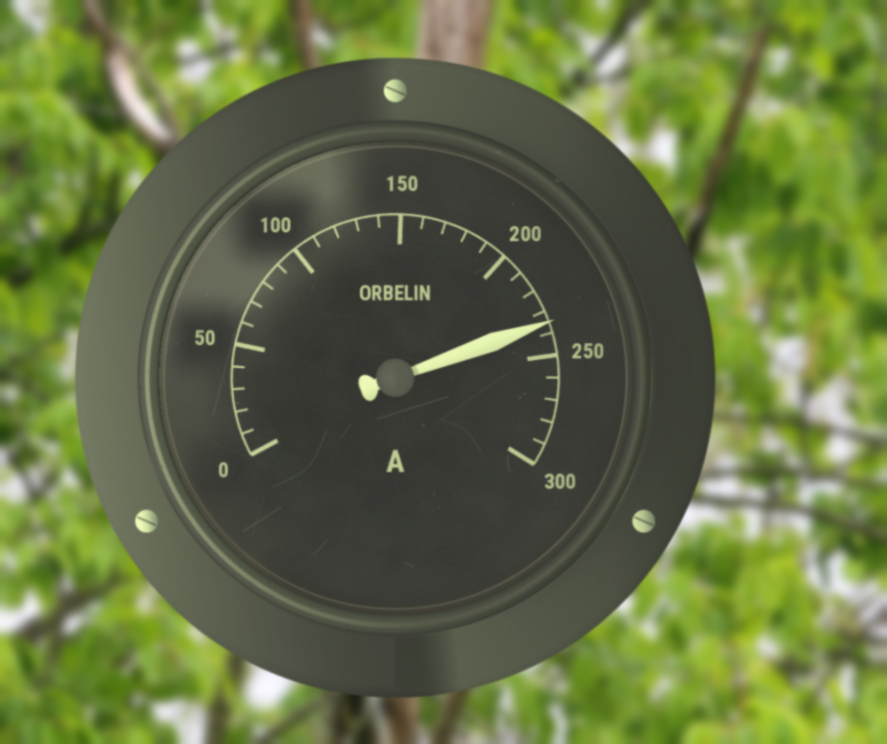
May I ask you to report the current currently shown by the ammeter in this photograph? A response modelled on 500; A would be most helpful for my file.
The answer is 235; A
